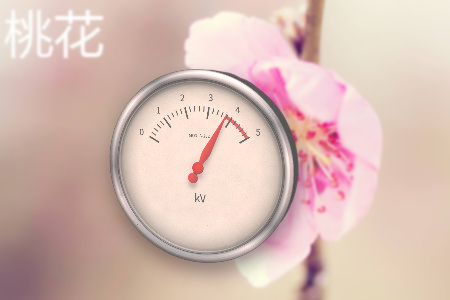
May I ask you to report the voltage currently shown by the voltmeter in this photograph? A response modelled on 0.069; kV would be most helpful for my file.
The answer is 3.8; kV
